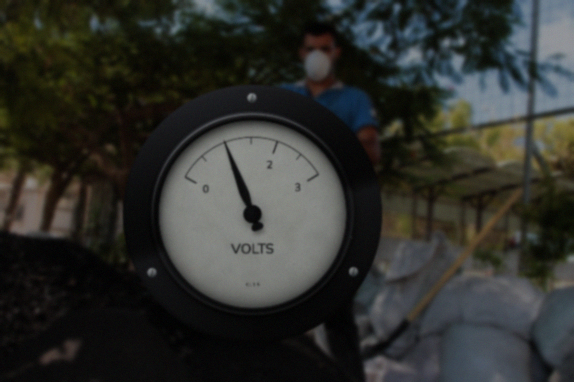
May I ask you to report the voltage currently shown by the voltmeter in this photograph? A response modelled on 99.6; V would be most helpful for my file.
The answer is 1; V
